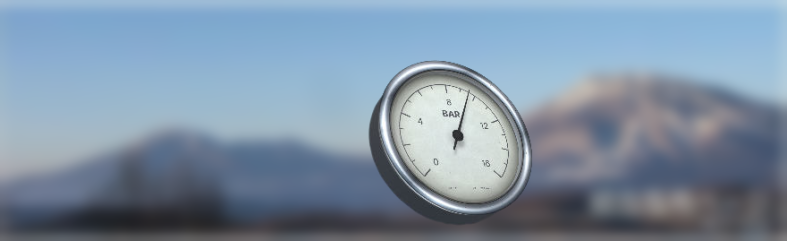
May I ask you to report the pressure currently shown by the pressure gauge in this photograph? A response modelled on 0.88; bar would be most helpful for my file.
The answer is 9.5; bar
